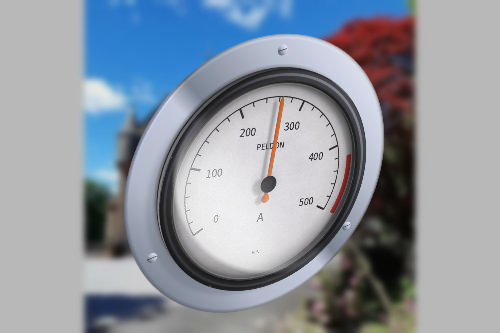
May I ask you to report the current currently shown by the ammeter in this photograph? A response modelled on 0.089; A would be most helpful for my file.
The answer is 260; A
